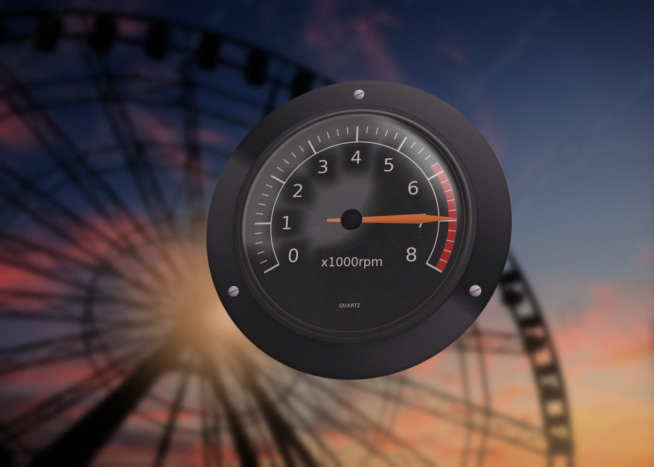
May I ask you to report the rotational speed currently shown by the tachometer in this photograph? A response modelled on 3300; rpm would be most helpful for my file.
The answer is 7000; rpm
